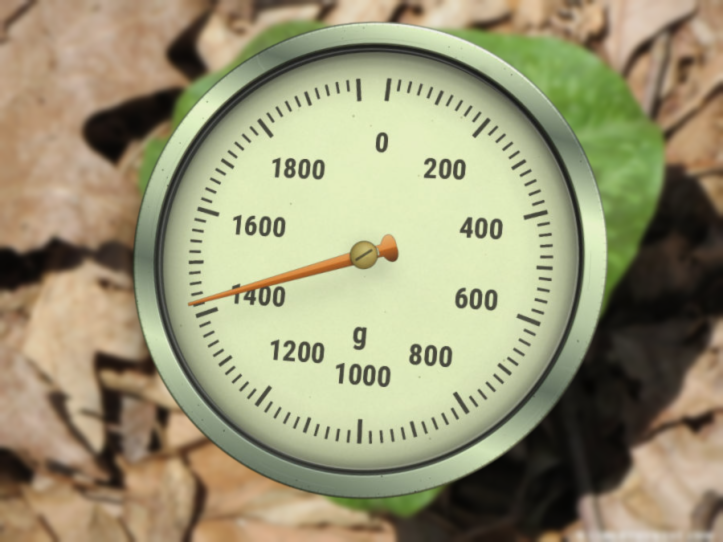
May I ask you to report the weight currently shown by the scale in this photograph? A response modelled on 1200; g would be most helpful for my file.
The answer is 1420; g
